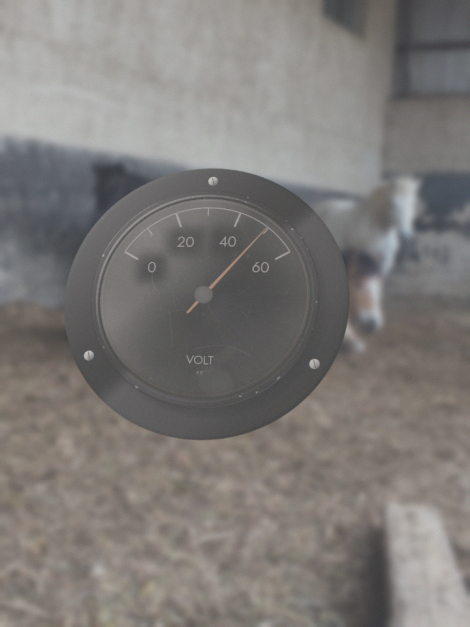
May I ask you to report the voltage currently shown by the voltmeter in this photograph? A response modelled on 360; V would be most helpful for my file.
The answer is 50; V
